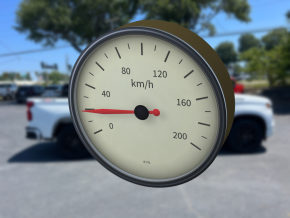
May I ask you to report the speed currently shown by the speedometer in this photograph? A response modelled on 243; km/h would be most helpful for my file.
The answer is 20; km/h
